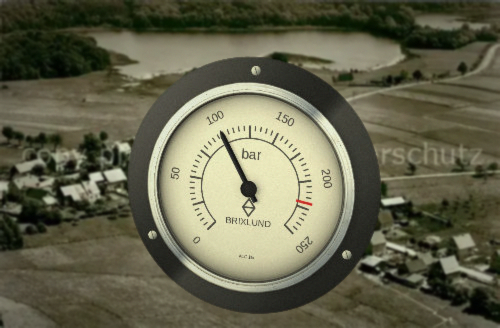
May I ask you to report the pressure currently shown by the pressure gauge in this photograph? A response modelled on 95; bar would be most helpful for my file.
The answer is 100; bar
